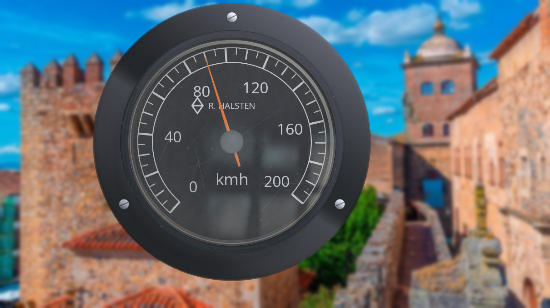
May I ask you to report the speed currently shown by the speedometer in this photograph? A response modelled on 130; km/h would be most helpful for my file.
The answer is 90; km/h
